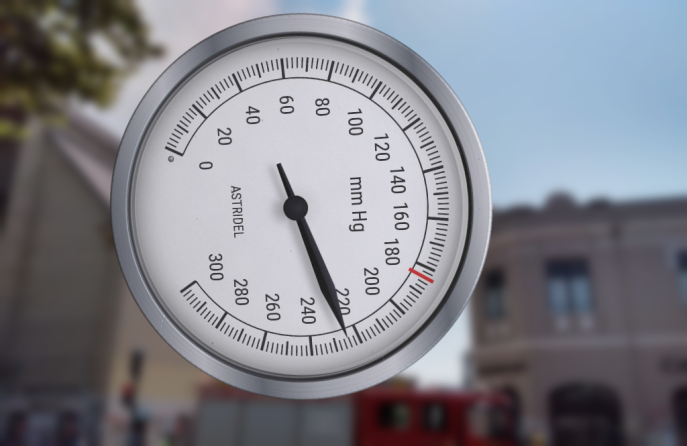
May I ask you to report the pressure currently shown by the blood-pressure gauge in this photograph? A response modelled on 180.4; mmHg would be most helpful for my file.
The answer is 224; mmHg
